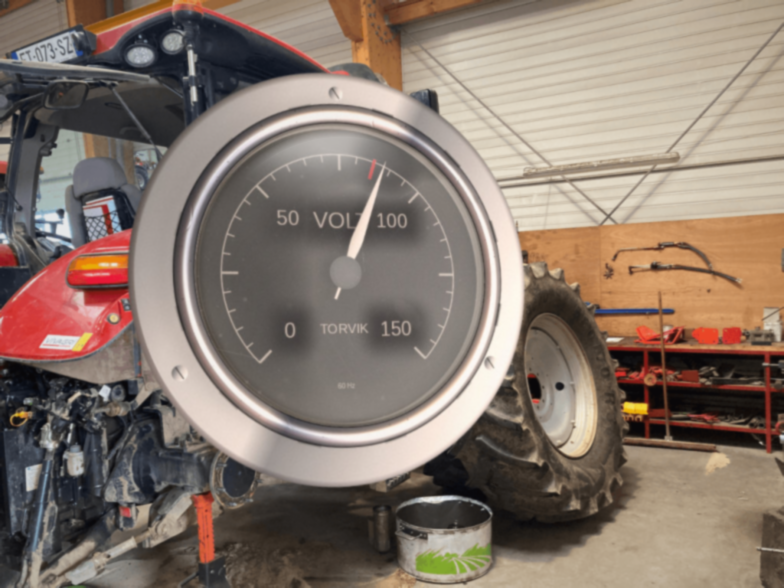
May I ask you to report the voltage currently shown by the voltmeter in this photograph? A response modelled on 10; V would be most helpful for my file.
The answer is 87.5; V
